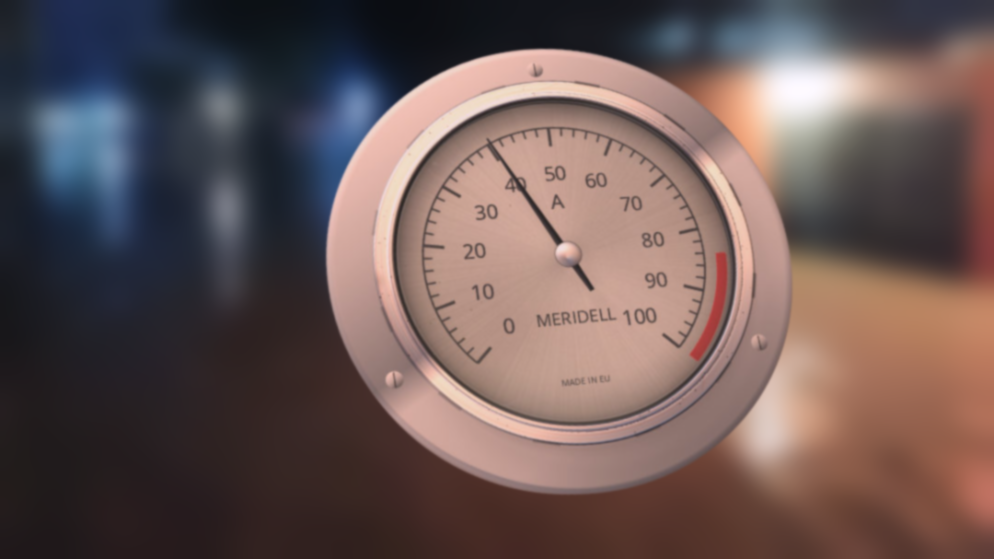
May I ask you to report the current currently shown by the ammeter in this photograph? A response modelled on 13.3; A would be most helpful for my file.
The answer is 40; A
